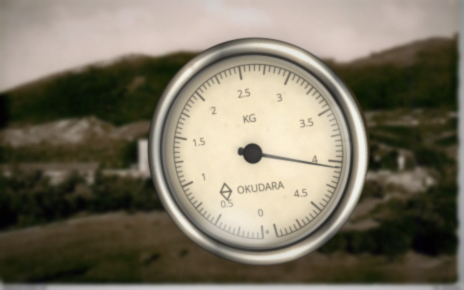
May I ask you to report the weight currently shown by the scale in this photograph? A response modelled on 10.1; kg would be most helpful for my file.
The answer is 4.05; kg
